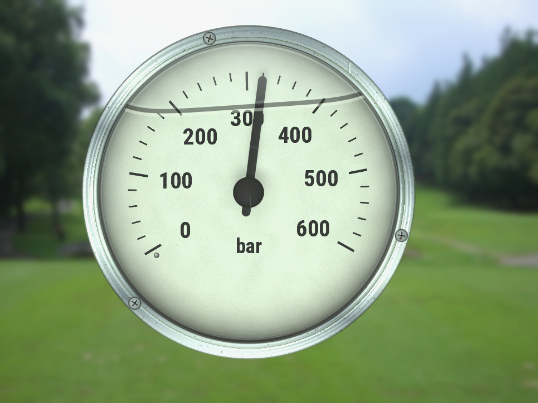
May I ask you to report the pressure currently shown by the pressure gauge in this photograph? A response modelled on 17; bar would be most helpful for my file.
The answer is 320; bar
